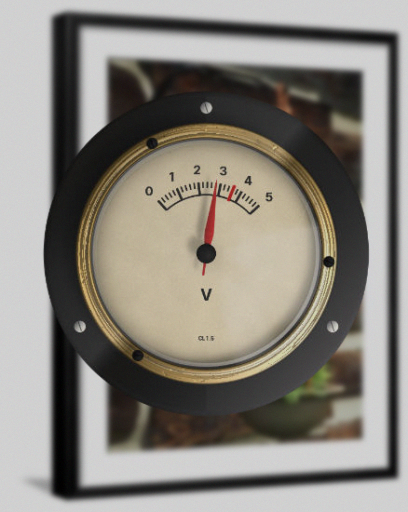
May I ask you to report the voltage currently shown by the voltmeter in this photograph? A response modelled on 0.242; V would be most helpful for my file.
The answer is 2.8; V
